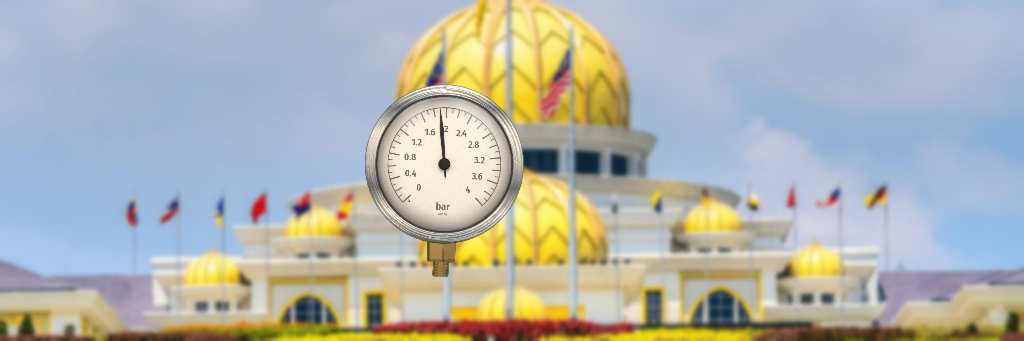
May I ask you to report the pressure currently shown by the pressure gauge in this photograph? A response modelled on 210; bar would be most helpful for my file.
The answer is 1.9; bar
